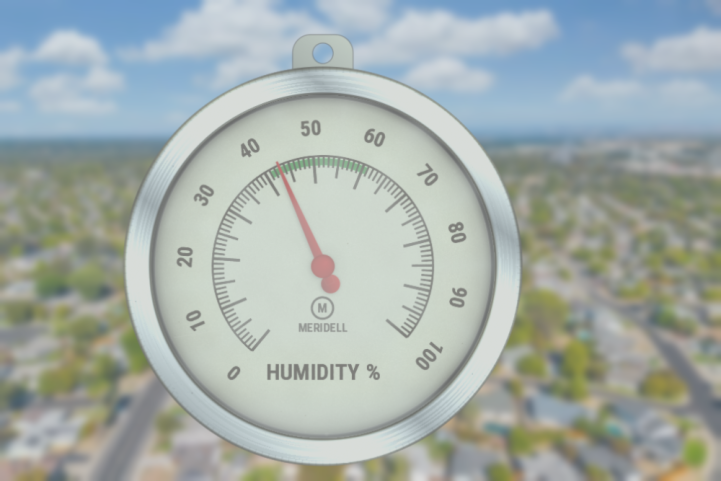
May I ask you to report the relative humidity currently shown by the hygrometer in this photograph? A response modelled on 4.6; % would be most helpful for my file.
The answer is 43; %
